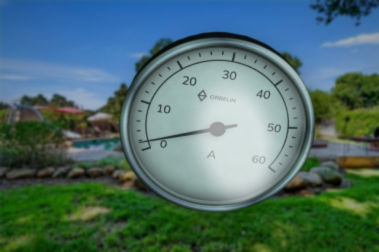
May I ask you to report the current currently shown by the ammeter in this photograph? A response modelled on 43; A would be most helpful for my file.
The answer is 2; A
